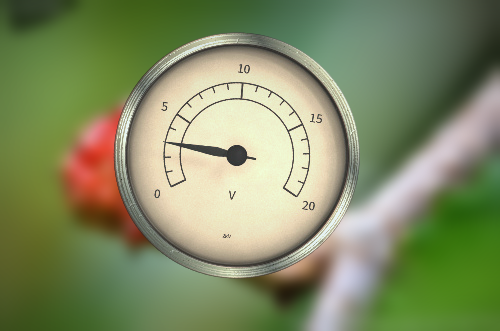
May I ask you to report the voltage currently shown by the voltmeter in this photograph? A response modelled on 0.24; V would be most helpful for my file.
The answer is 3; V
